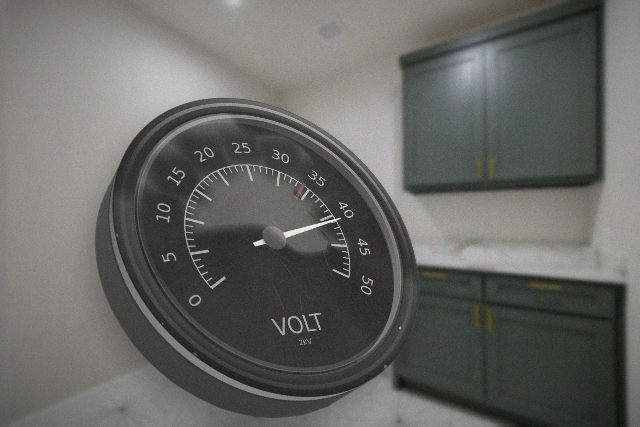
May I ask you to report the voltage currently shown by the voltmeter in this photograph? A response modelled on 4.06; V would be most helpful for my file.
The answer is 41; V
